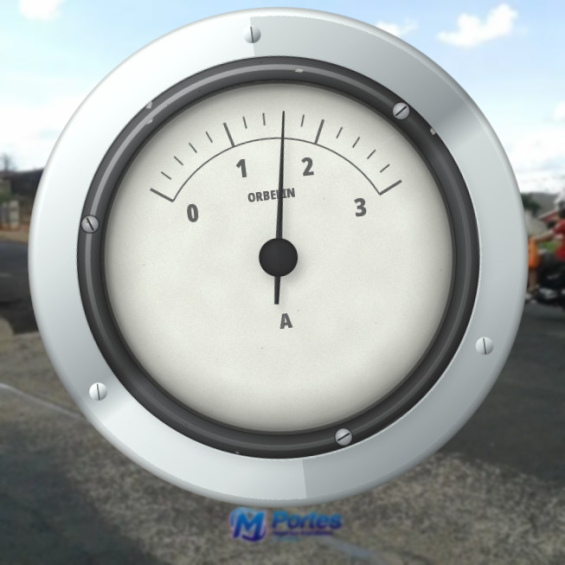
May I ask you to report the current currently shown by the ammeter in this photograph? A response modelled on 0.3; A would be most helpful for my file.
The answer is 1.6; A
